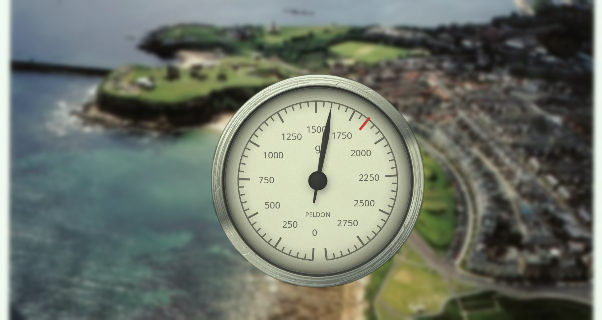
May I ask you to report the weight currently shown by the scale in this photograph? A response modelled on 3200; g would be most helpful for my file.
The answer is 1600; g
